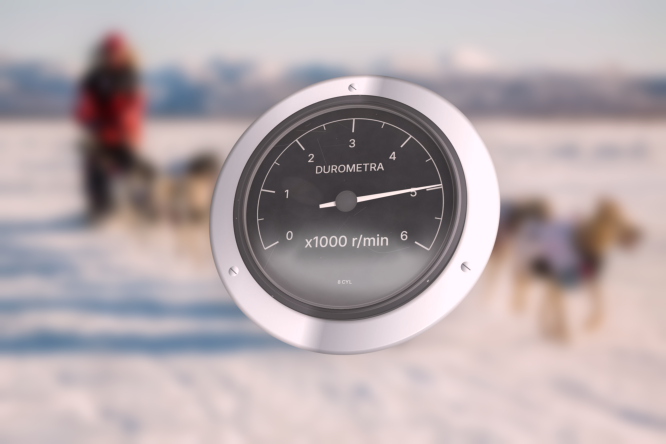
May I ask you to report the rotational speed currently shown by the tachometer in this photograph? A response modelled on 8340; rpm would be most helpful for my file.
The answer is 5000; rpm
